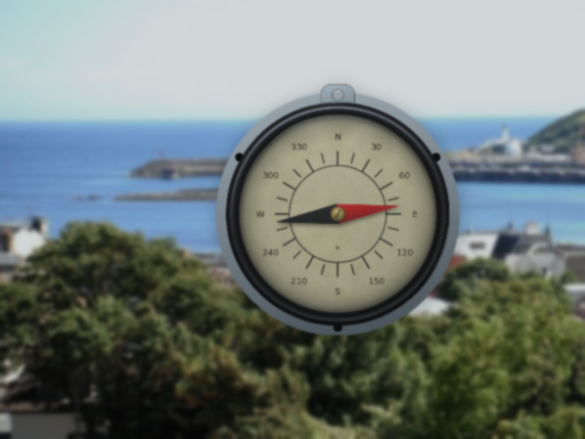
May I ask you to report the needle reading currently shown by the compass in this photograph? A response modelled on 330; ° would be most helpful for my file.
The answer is 82.5; °
